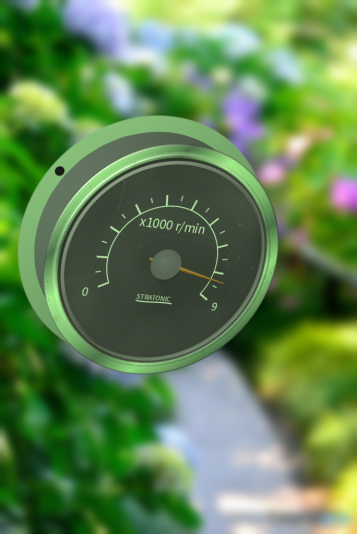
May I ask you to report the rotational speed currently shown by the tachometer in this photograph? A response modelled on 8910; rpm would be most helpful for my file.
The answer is 8250; rpm
